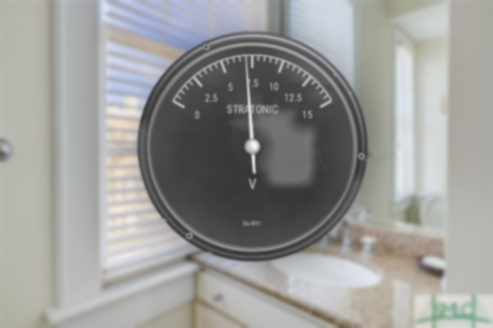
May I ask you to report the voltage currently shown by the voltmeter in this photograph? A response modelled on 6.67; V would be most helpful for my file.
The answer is 7; V
